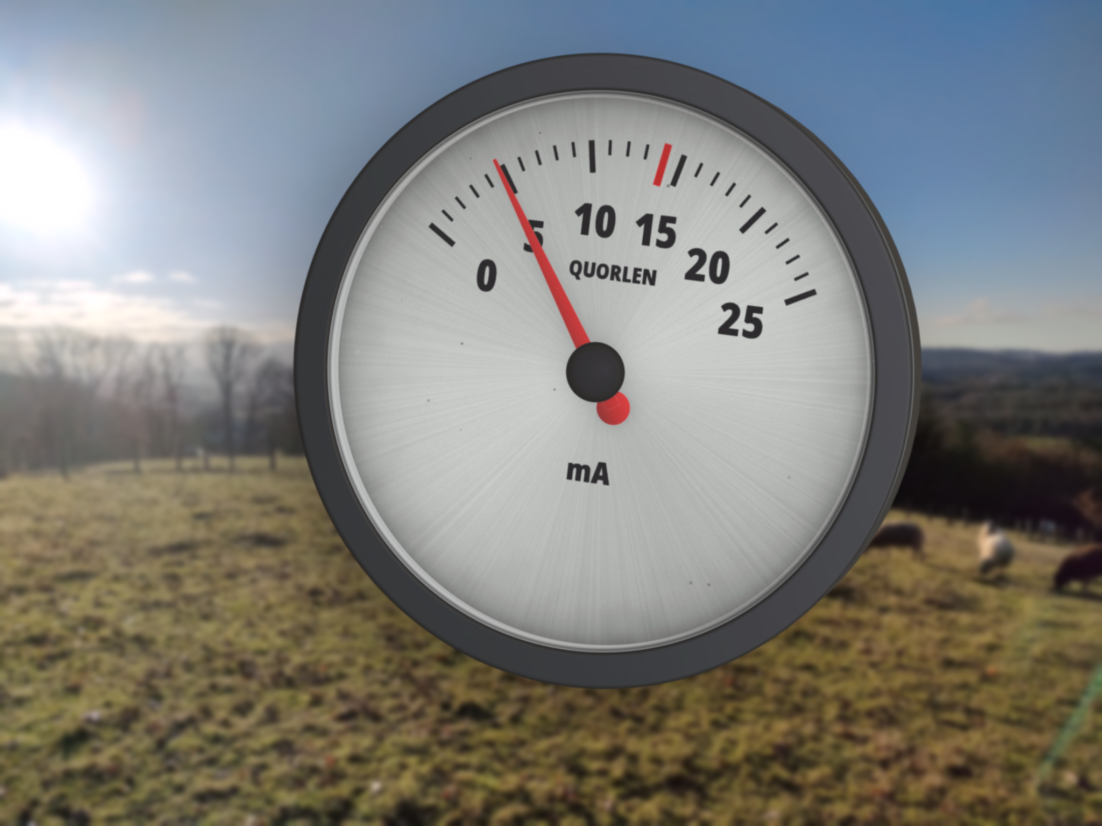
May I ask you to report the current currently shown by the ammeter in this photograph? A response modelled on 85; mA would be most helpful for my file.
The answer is 5; mA
